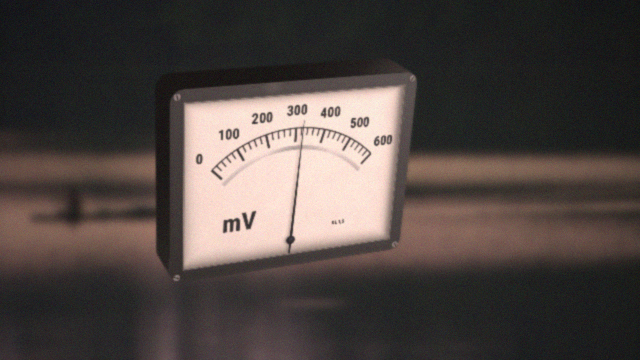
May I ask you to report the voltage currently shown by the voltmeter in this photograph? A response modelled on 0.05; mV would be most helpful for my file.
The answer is 320; mV
